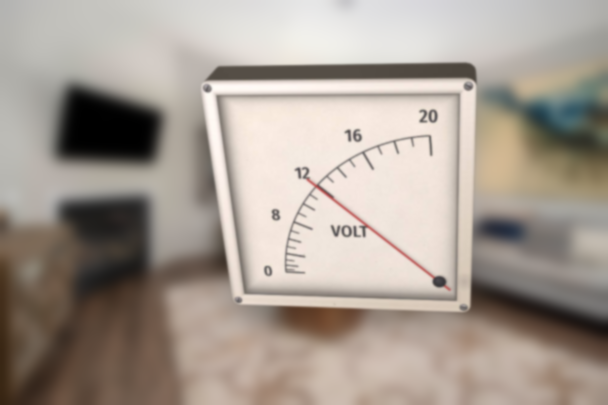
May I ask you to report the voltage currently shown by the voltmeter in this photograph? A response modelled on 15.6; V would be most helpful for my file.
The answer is 12; V
